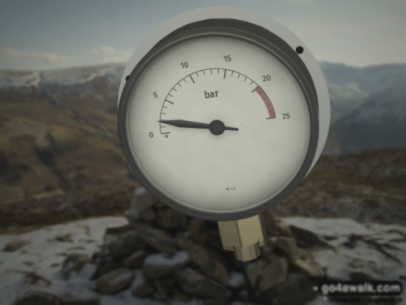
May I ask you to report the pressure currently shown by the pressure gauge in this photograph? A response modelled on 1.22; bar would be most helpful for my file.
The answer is 2; bar
